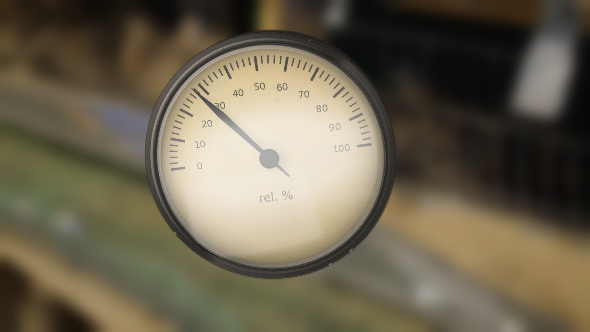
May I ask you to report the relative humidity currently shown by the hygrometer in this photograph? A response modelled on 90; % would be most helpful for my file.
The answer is 28; %
